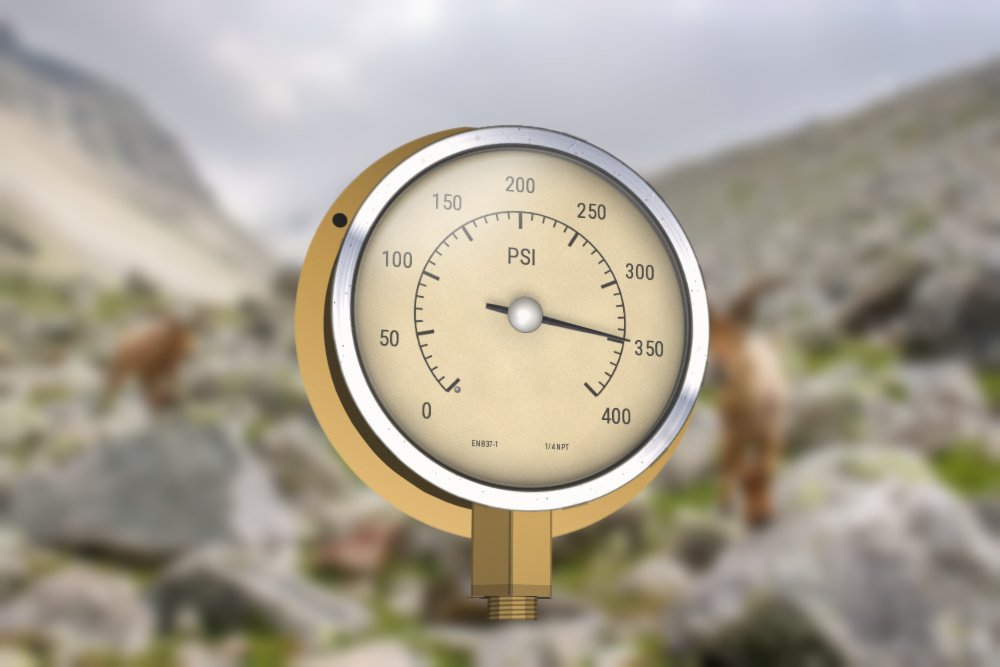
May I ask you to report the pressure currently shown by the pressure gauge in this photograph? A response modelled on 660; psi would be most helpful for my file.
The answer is 350; psi
